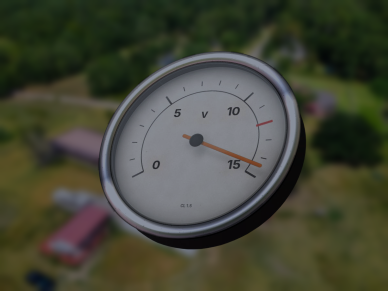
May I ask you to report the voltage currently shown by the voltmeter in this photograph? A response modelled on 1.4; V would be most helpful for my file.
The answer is 14.5; V
